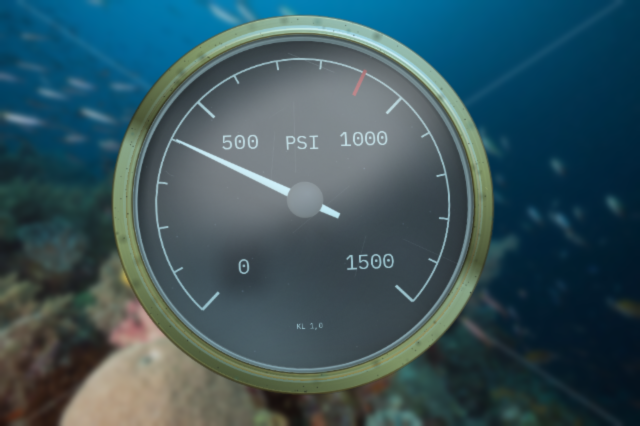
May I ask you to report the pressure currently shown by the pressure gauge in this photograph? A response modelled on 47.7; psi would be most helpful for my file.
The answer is 400; psi
